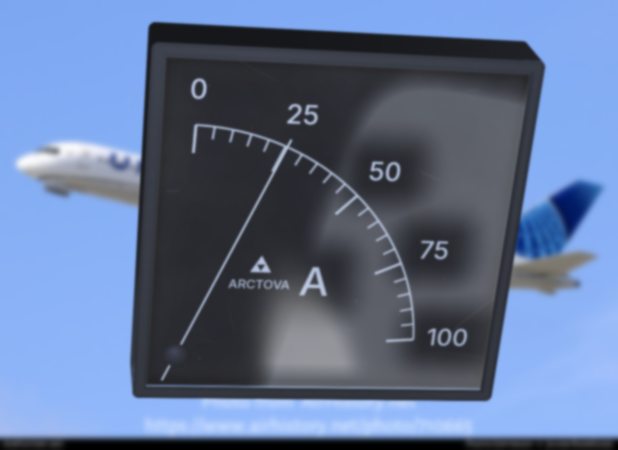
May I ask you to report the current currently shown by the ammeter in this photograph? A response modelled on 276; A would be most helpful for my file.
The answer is 25; A
